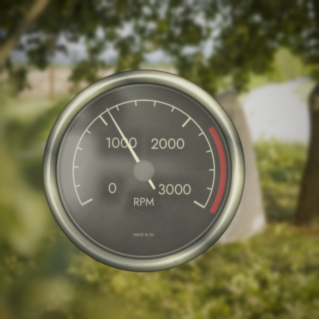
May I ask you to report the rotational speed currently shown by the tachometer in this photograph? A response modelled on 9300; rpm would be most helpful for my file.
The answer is 1100; rpm
